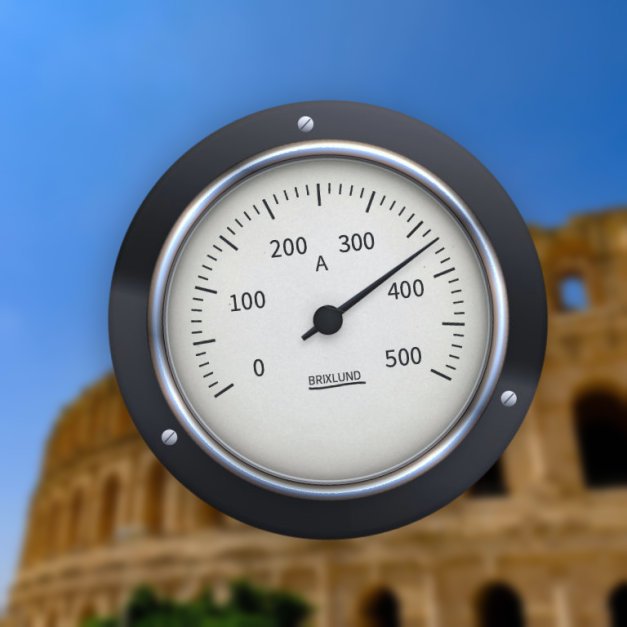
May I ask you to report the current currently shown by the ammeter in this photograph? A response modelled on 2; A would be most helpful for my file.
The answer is 370; A
